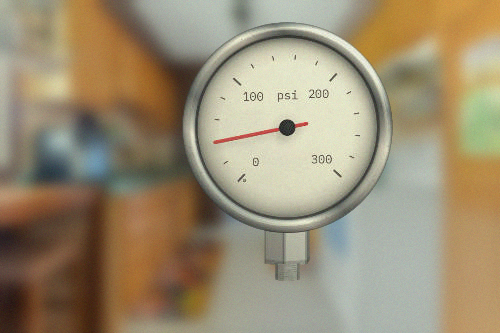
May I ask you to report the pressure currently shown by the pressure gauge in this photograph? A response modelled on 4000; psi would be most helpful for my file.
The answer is 40; psi
